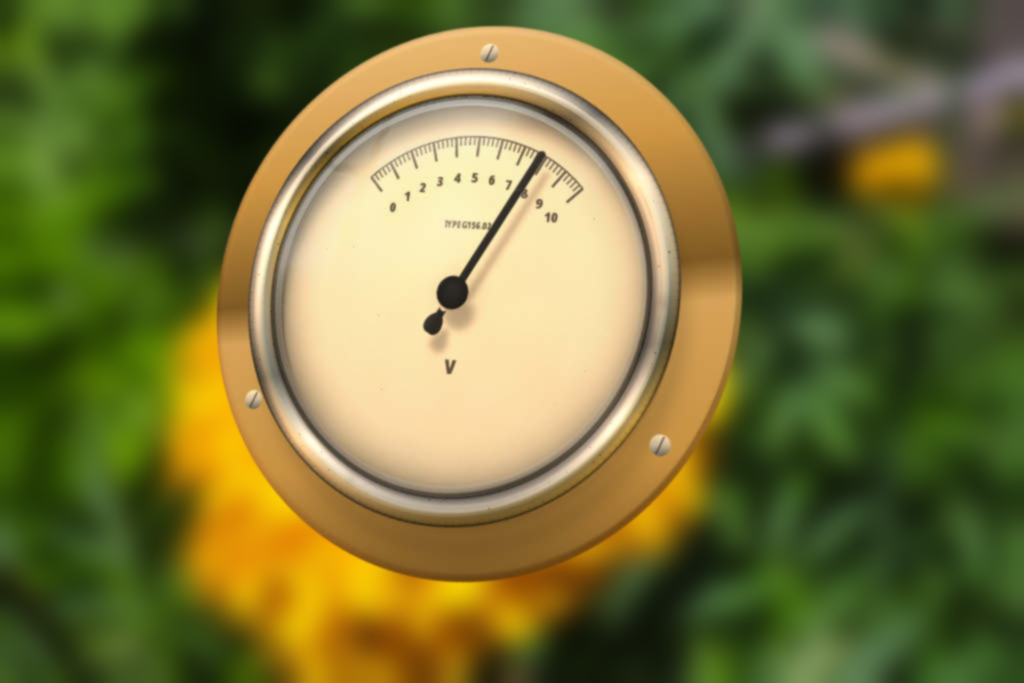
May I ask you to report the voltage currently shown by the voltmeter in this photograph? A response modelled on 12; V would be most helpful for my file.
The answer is 8; V
